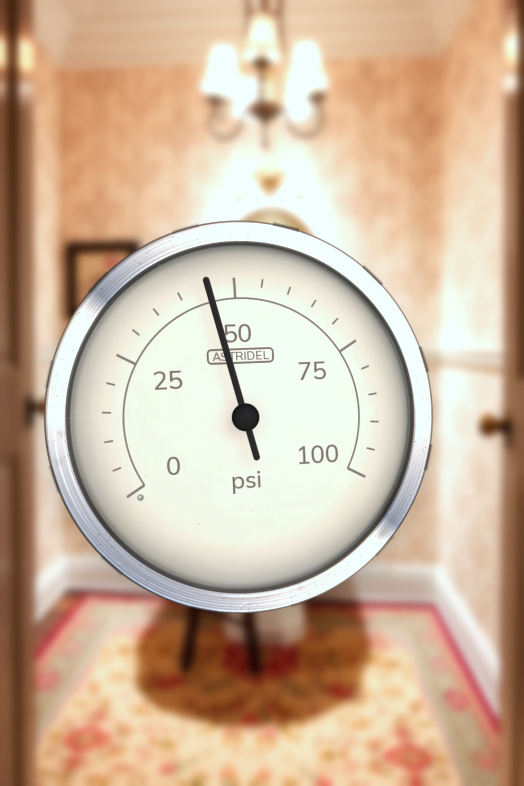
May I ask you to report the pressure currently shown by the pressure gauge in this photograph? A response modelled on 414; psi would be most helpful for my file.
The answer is 45; psi
